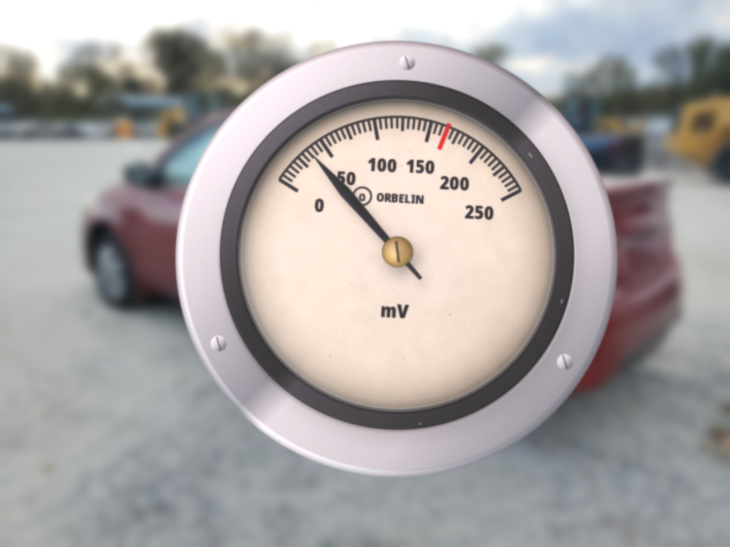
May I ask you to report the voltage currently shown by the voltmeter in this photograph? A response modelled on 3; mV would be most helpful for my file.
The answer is 35; mV
